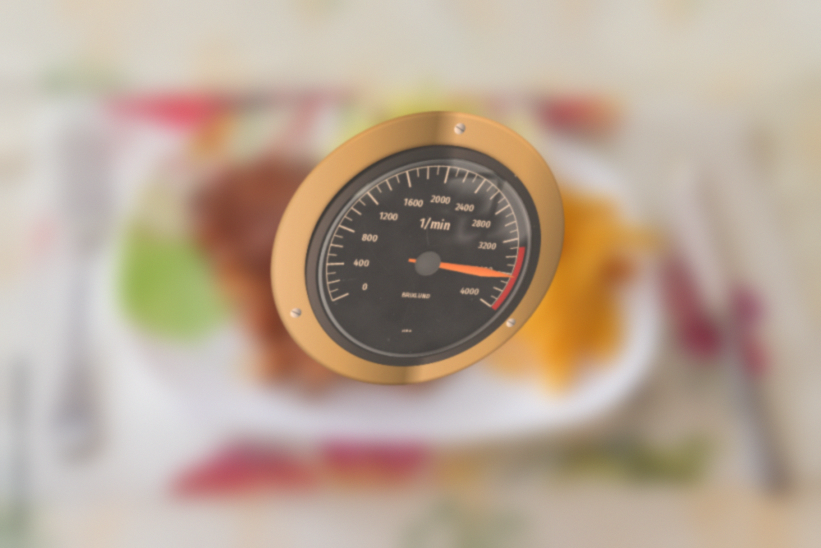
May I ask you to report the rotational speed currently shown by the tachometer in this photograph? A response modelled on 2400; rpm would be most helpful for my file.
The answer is 3600; rpm
